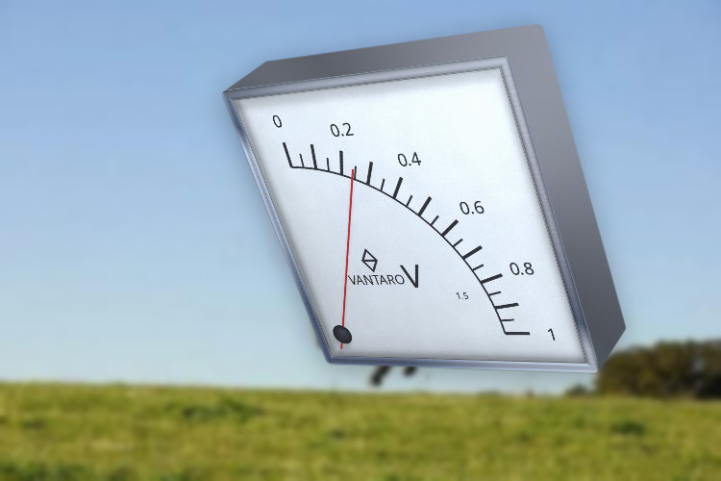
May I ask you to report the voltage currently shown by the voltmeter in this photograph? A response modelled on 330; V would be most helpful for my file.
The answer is 0.25; V
